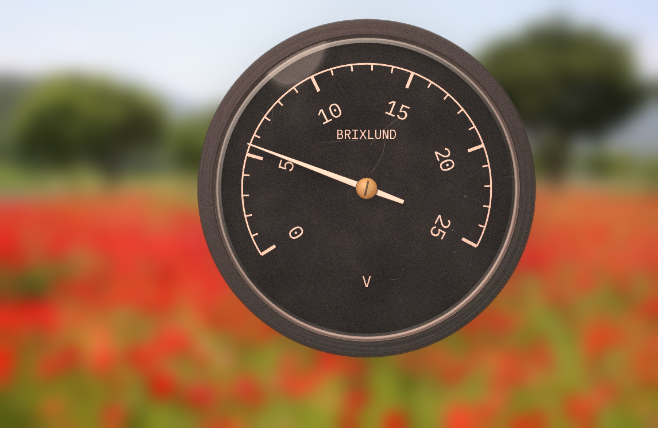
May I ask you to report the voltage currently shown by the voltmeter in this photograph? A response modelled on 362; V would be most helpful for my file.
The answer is 5.5; V
